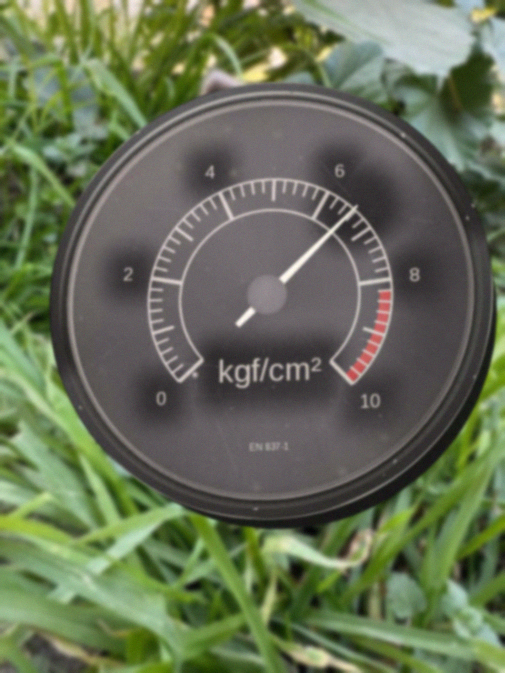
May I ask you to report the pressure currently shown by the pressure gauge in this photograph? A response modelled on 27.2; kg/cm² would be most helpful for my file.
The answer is 6.6; kg/cm²
